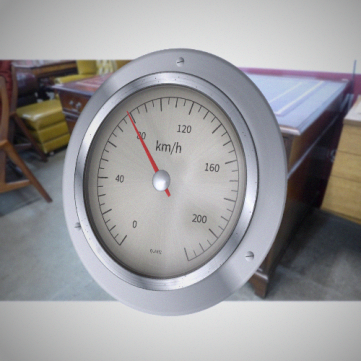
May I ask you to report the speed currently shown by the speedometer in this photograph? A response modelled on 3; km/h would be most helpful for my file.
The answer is 80; km/h
